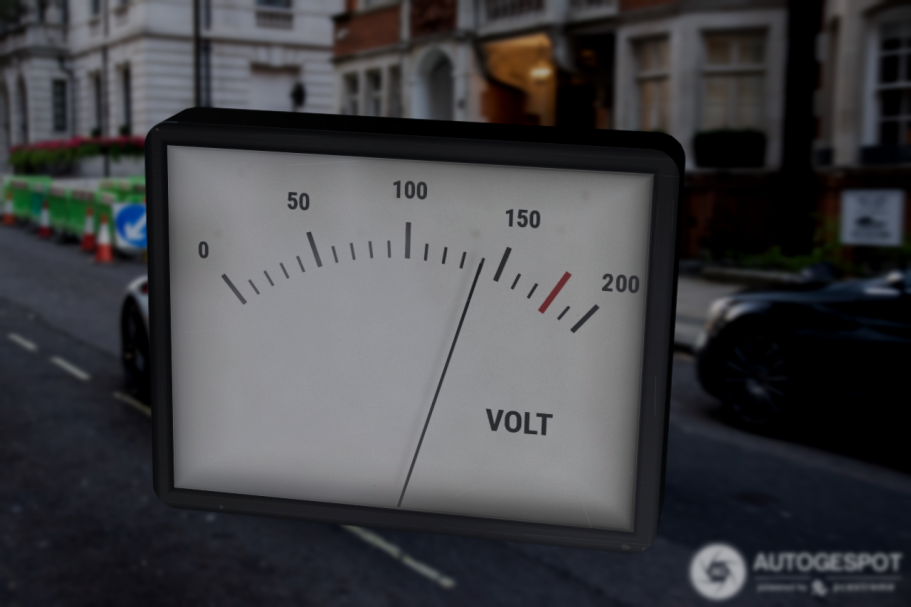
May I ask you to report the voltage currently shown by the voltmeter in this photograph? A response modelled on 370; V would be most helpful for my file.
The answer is 140; V
